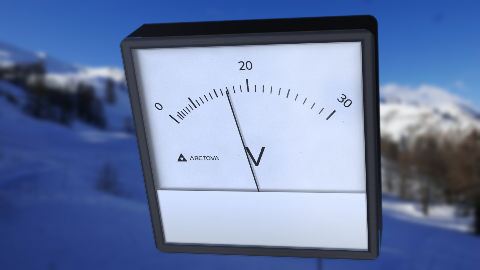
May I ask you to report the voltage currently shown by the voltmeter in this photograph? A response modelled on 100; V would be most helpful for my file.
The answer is 17; V
